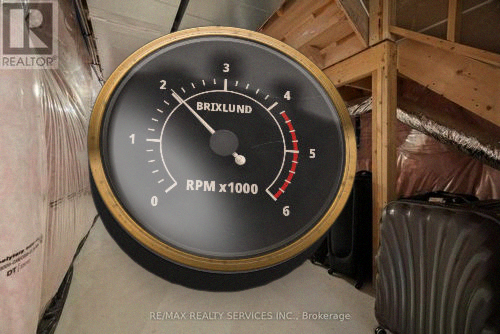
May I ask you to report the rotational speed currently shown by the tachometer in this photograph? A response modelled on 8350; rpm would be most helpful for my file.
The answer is 2000; rpm
